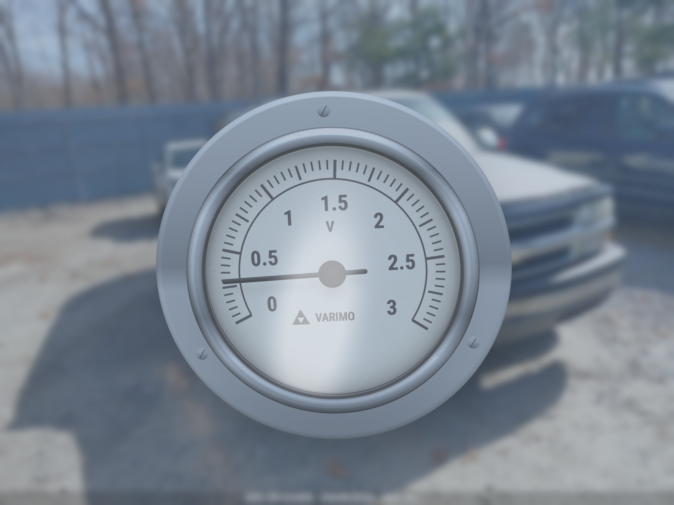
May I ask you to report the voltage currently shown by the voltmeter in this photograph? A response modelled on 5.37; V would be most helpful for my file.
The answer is 0.3; V
